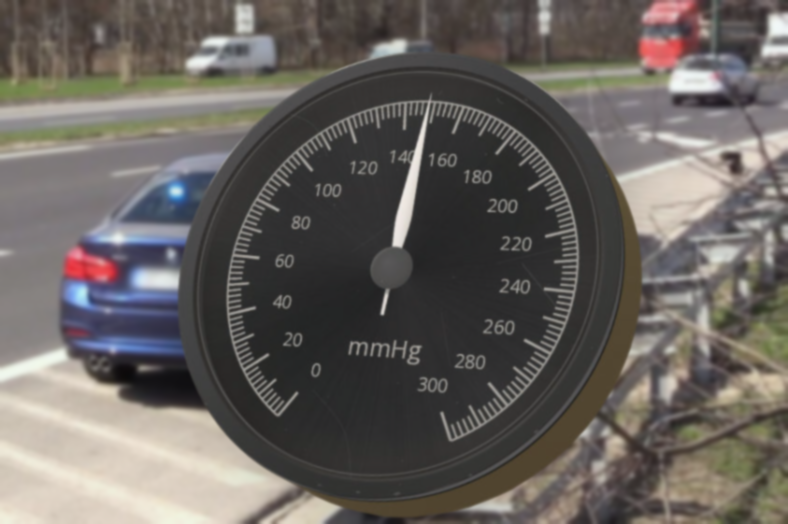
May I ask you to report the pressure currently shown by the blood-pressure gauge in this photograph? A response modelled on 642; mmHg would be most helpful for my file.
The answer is 150; mmHg
